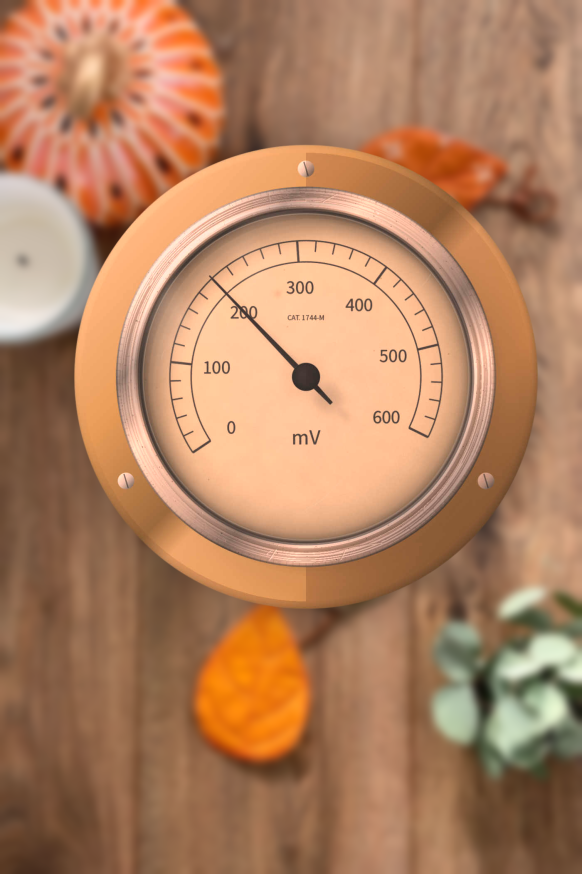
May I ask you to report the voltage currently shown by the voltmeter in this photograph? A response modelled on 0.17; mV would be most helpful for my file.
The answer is 200; mV
